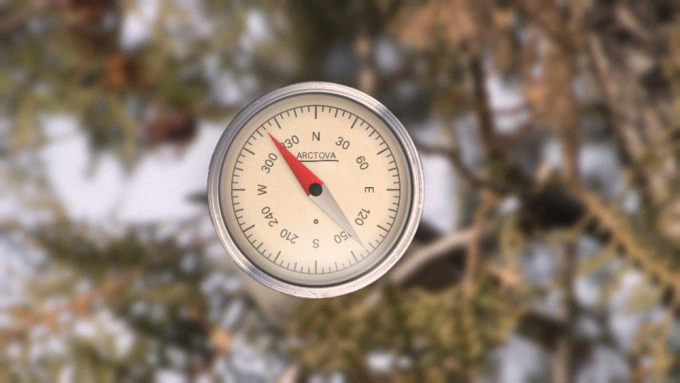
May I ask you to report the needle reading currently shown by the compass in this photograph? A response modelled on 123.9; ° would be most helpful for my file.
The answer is 320; °
